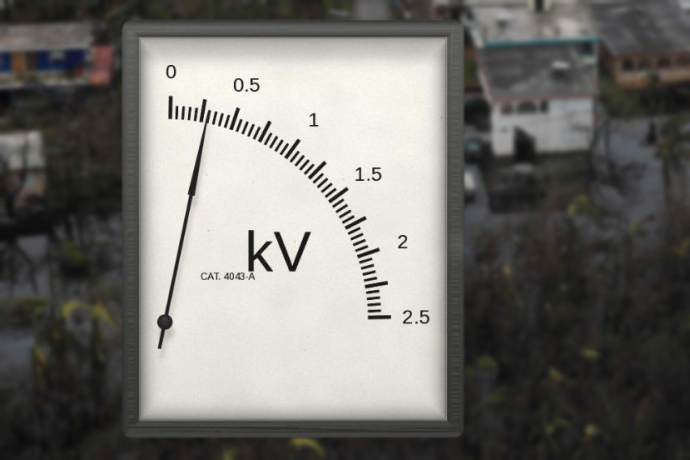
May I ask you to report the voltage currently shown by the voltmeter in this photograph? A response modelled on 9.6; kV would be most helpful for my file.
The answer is 0.3; kV
